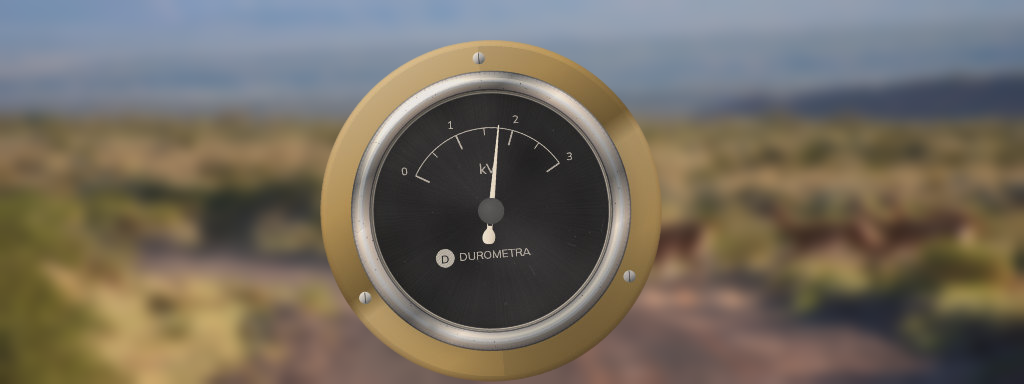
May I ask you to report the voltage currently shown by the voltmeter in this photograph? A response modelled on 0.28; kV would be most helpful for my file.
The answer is 1.75; kV
